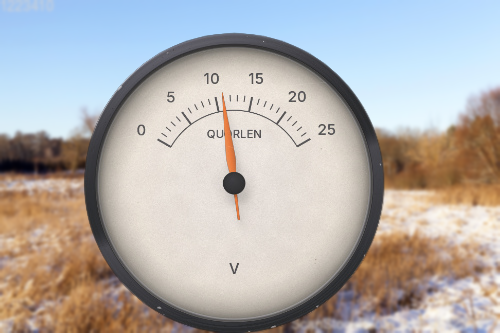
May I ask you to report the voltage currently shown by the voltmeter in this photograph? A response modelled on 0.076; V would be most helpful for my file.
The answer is 11; V
